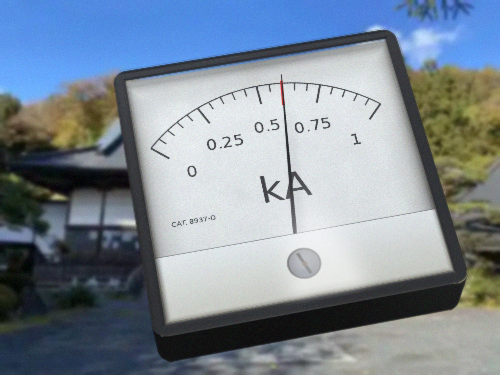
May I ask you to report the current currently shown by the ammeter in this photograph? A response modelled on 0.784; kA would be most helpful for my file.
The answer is 0.6; kA
